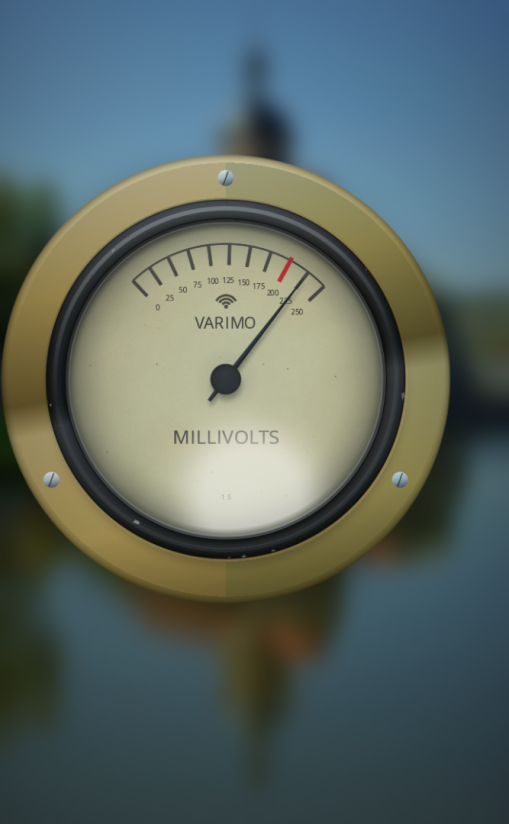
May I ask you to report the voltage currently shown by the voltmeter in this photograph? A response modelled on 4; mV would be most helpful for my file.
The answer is 225; mV
